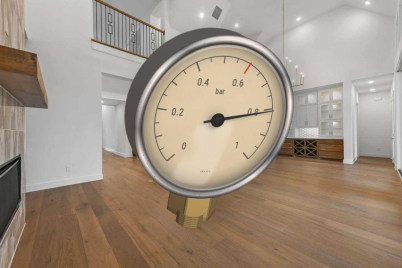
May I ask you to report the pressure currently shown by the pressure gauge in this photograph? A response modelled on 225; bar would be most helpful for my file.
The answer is 0.8; bar
